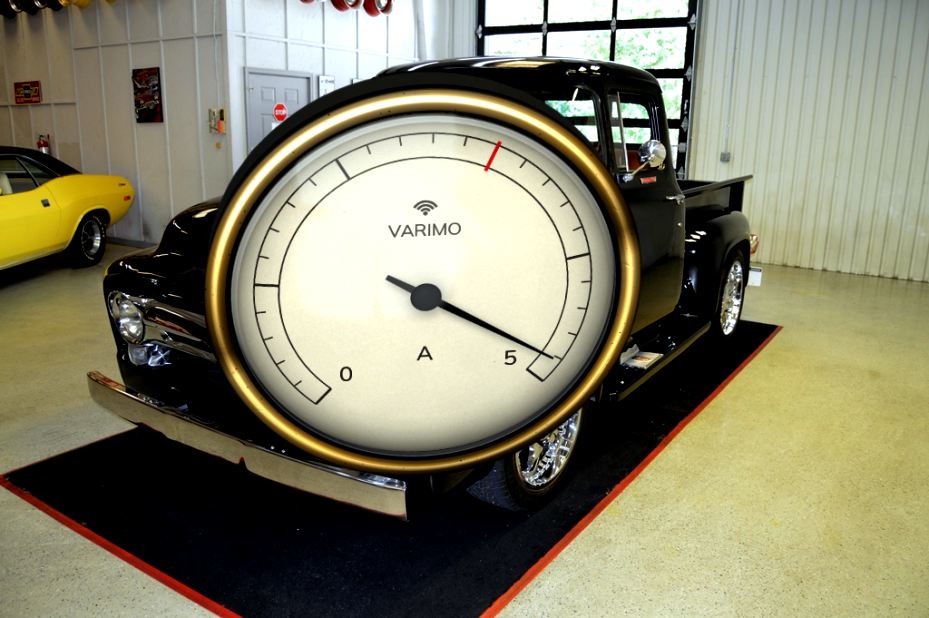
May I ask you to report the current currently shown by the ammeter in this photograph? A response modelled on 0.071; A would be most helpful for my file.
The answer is 4.8; A
